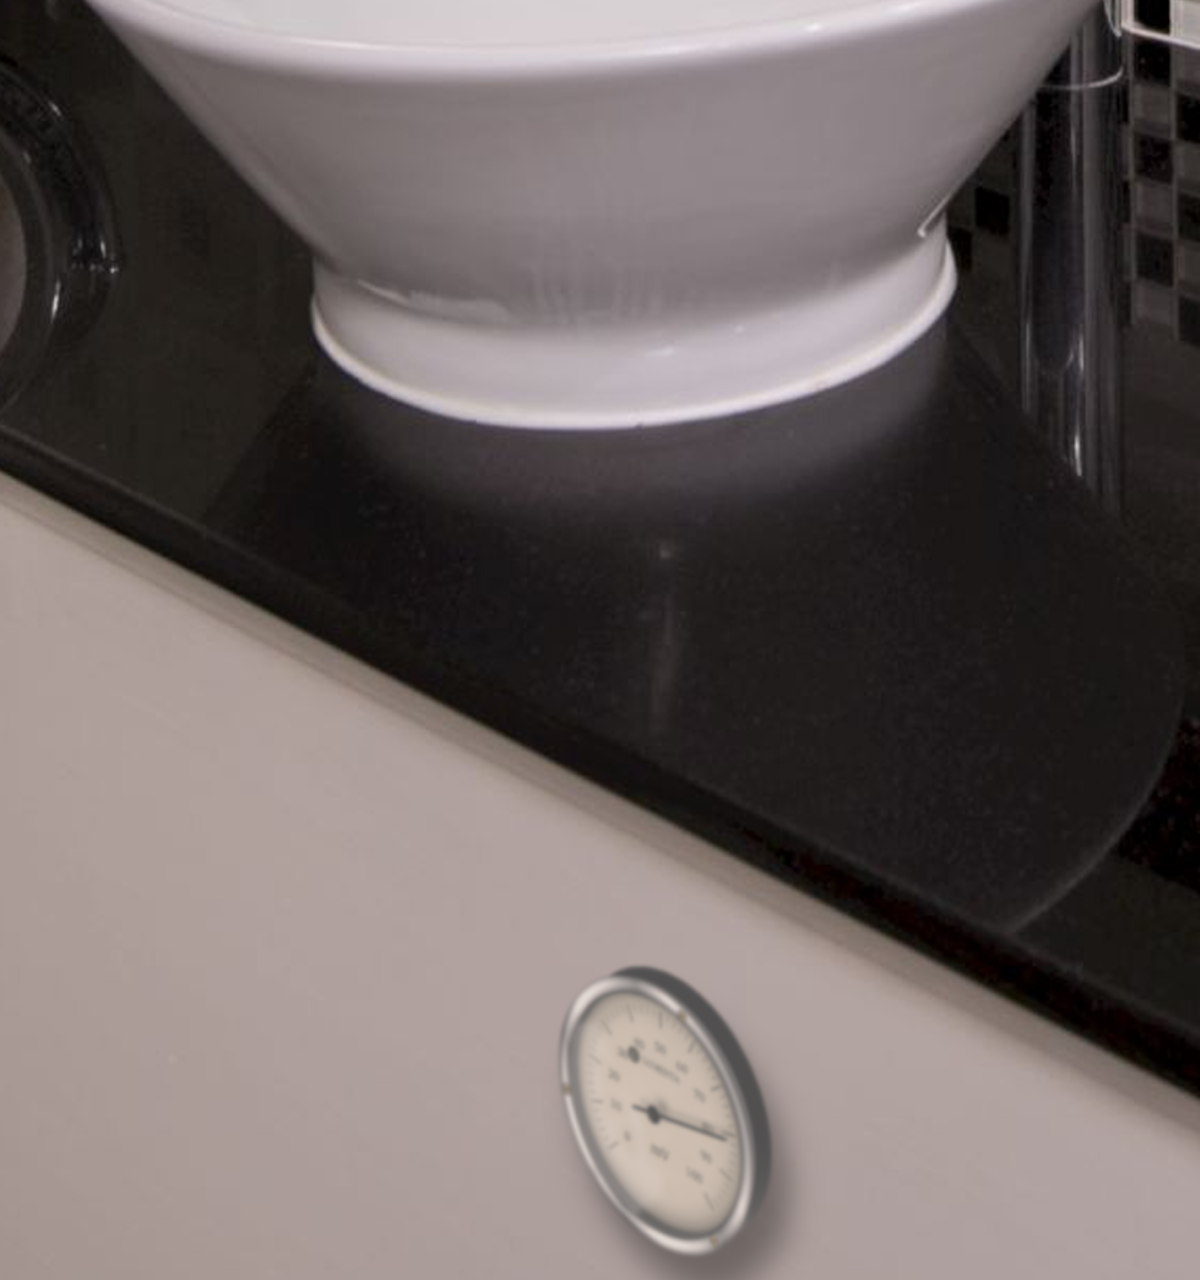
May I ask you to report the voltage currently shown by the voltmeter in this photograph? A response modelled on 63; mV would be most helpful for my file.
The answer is 80; mV
